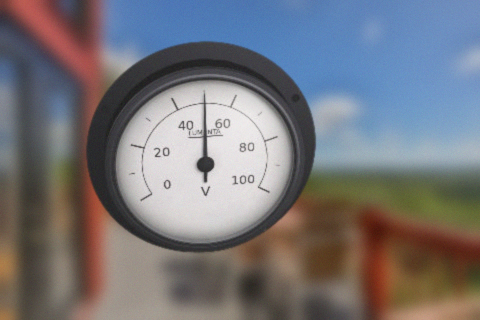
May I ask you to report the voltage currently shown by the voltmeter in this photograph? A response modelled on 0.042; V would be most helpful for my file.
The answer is 50; V
